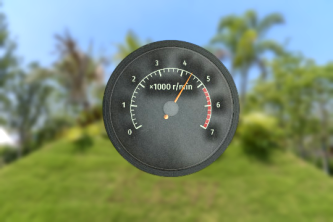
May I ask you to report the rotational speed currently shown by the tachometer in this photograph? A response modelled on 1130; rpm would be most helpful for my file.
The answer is 4400; rpm
